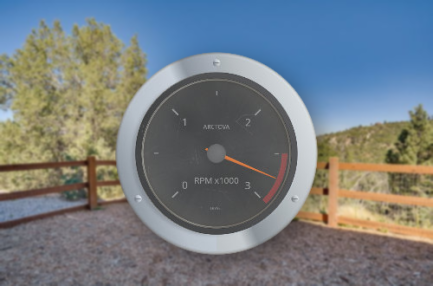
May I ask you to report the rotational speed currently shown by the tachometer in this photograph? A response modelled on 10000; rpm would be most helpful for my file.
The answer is 2750; rpm
